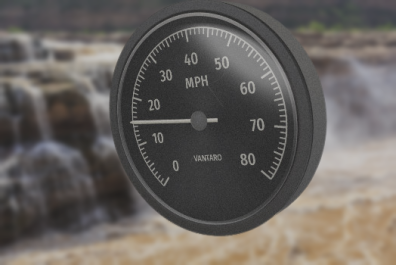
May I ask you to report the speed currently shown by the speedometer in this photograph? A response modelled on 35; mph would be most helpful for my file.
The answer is 15; mph
